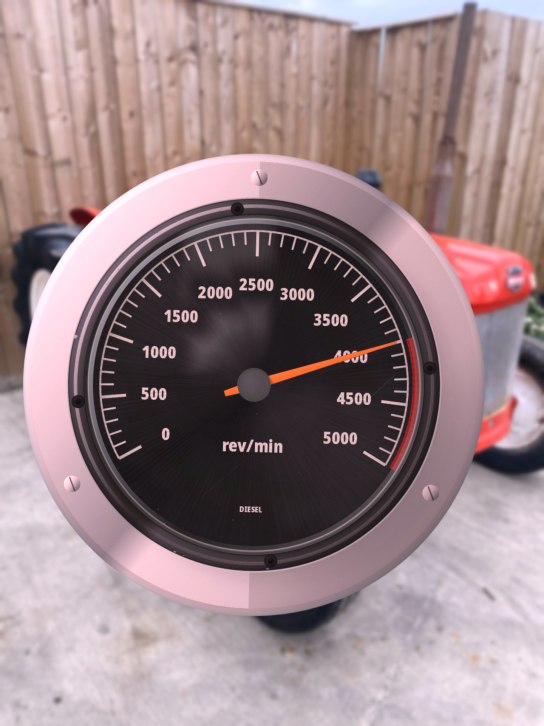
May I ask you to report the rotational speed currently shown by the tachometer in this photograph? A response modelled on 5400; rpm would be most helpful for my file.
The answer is 4000; rpm
